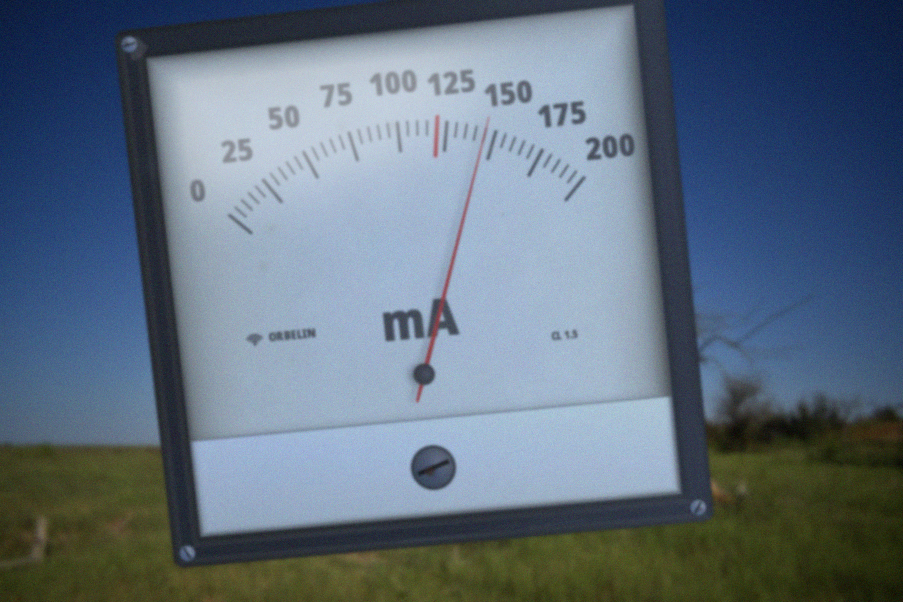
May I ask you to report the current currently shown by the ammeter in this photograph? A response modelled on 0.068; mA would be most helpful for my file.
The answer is 145; mA
